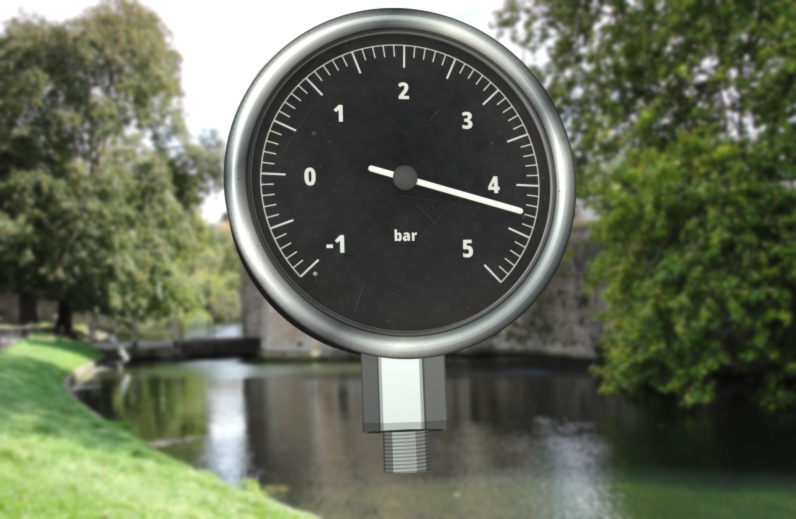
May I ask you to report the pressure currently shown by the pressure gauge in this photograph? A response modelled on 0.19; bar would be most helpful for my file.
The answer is 4.3; bar
